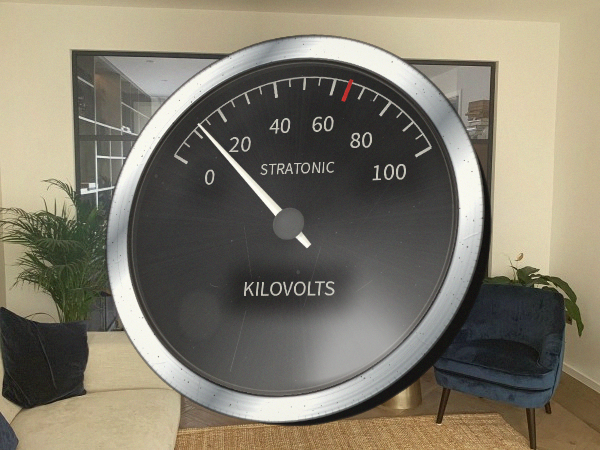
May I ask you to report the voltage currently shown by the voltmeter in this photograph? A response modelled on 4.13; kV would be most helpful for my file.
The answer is 12.5; kV
